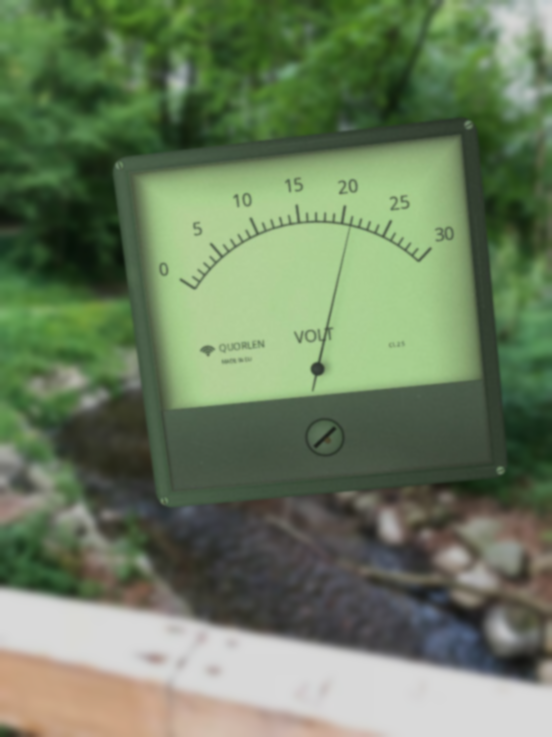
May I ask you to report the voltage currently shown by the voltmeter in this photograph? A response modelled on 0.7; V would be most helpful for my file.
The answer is 21; V
